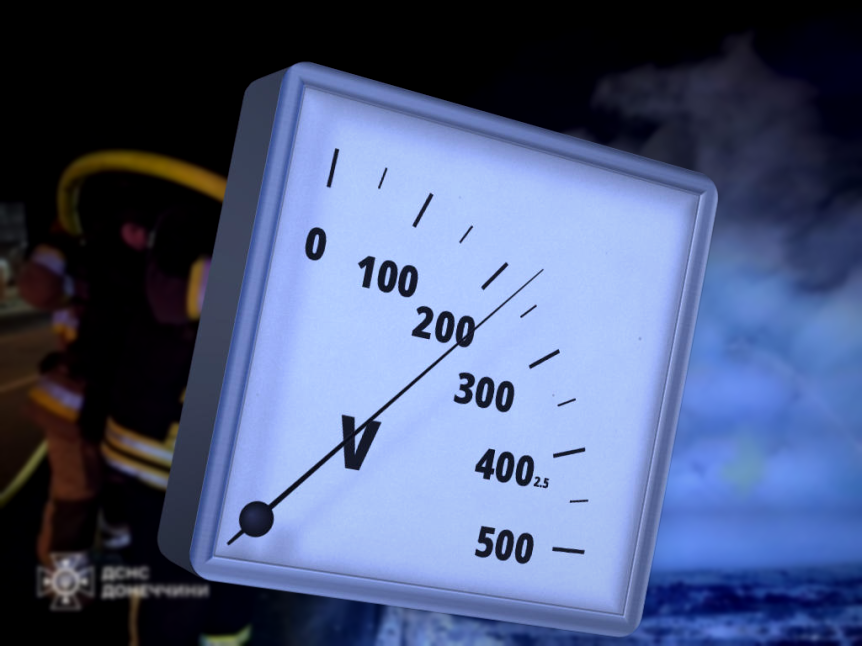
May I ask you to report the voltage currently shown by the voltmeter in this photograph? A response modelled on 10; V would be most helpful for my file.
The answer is 225; V
